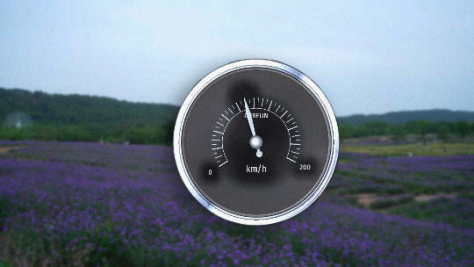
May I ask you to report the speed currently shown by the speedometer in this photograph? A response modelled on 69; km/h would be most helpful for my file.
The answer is 90; km/h
